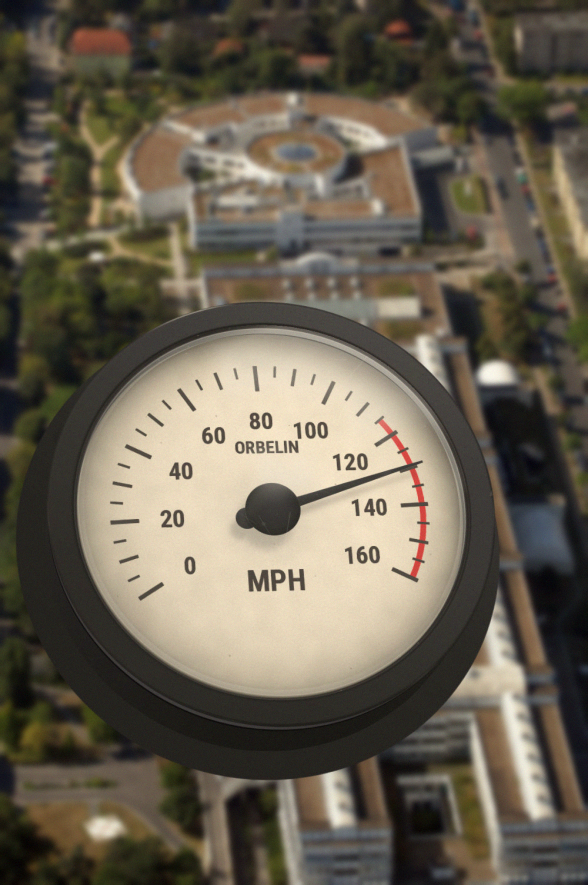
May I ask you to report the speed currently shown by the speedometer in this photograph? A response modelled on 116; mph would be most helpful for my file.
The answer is 130; mph
